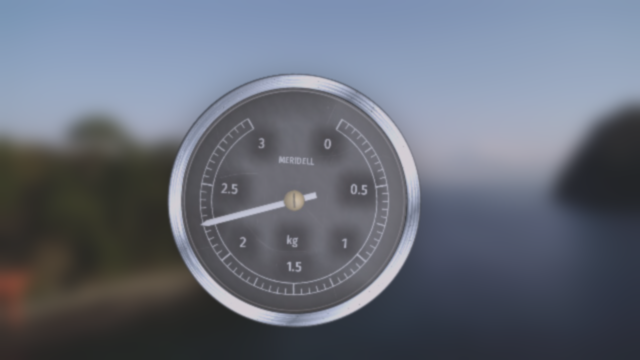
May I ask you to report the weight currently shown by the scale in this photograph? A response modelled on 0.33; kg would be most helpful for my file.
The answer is 2.25; kg
